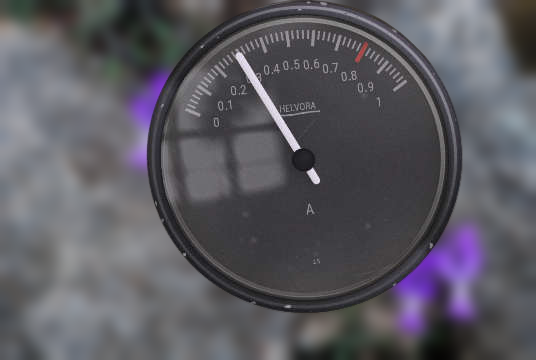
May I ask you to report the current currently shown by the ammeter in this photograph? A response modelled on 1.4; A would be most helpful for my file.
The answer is 0.3; A
